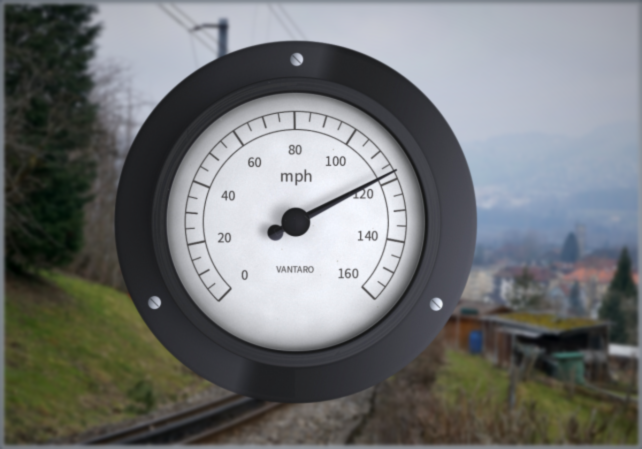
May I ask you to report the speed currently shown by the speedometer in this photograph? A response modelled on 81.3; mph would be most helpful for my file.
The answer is 117.5; mph
